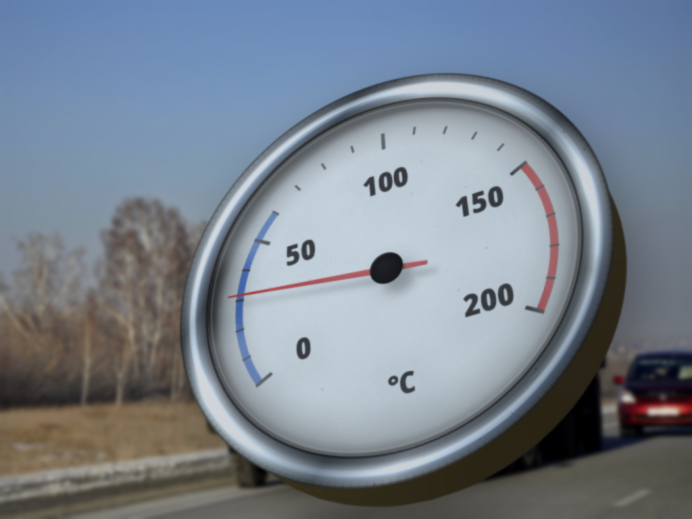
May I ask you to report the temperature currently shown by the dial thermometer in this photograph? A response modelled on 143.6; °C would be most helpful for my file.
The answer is 30; °C
